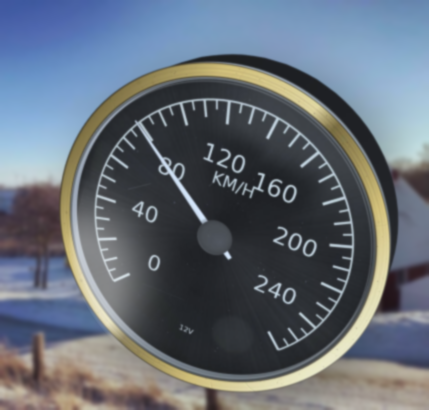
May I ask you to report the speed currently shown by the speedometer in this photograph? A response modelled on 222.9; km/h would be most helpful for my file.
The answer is 80; km/h
